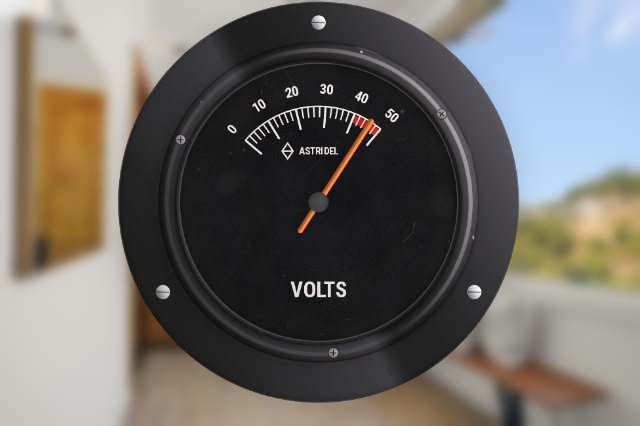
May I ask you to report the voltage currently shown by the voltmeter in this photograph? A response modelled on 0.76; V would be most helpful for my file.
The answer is 46; V
